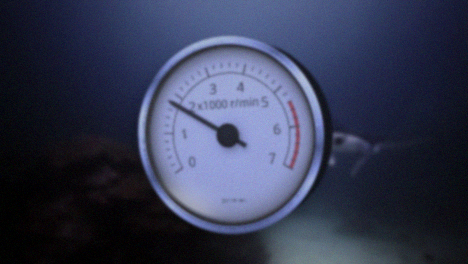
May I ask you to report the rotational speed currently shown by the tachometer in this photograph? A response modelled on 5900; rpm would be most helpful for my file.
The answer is 1800; rpm
